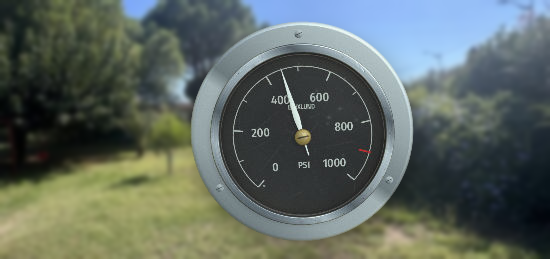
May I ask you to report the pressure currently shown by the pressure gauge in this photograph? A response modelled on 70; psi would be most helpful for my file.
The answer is 450; psi
